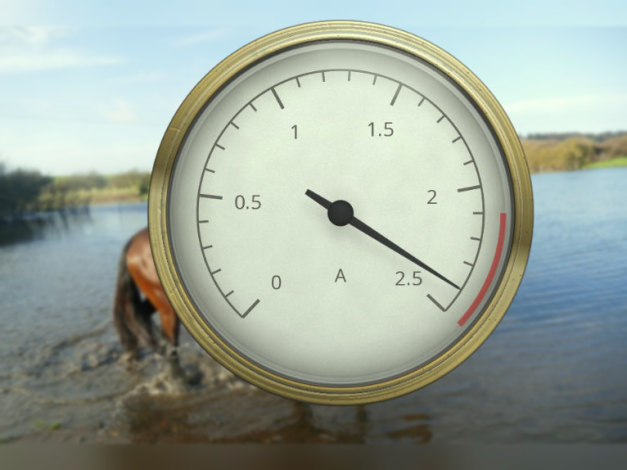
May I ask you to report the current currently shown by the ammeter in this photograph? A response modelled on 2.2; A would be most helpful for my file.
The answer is 2.4; A
